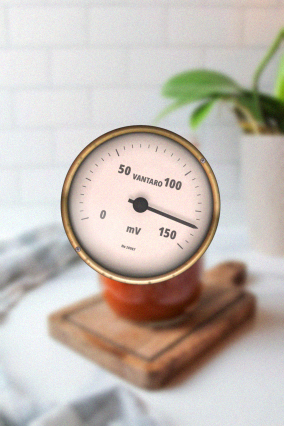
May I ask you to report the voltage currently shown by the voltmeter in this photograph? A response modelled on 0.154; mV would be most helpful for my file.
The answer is 135; mV
